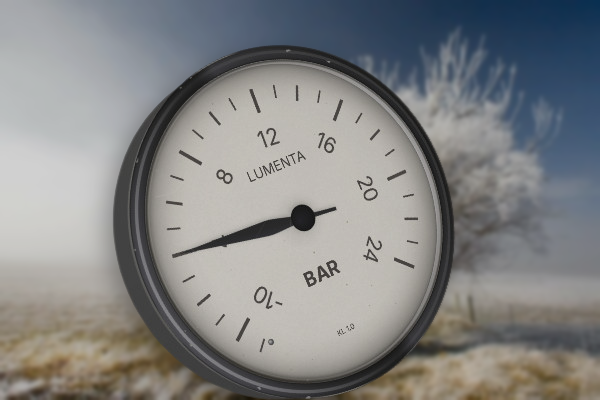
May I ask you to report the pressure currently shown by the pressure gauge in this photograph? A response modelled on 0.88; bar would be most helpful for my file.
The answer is 4; bar
